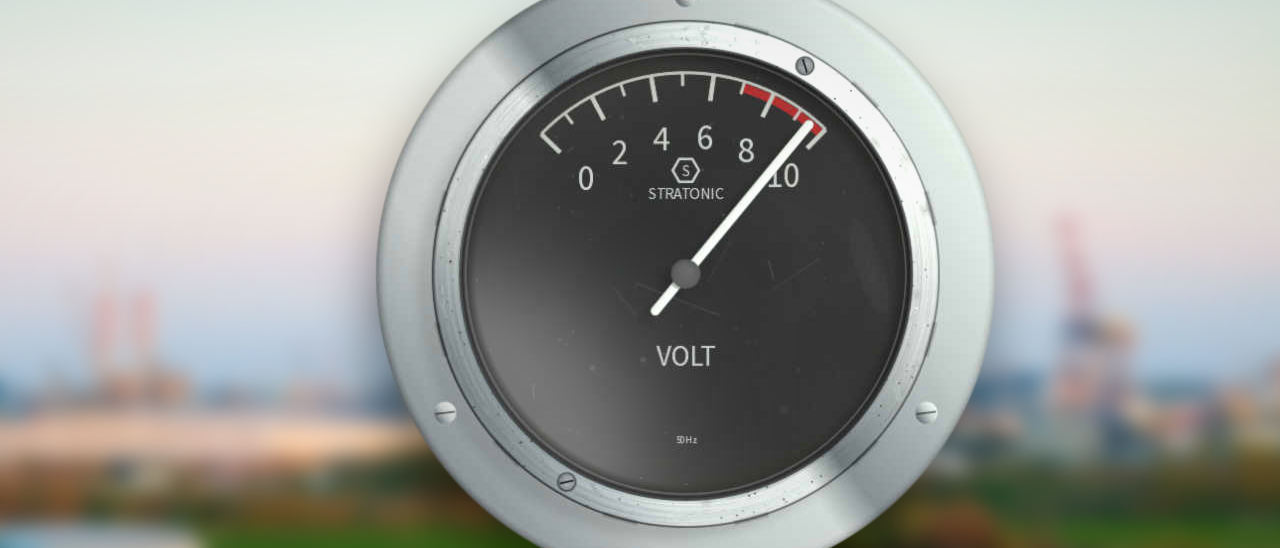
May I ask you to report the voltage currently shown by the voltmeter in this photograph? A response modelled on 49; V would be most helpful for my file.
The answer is 9.5; V
